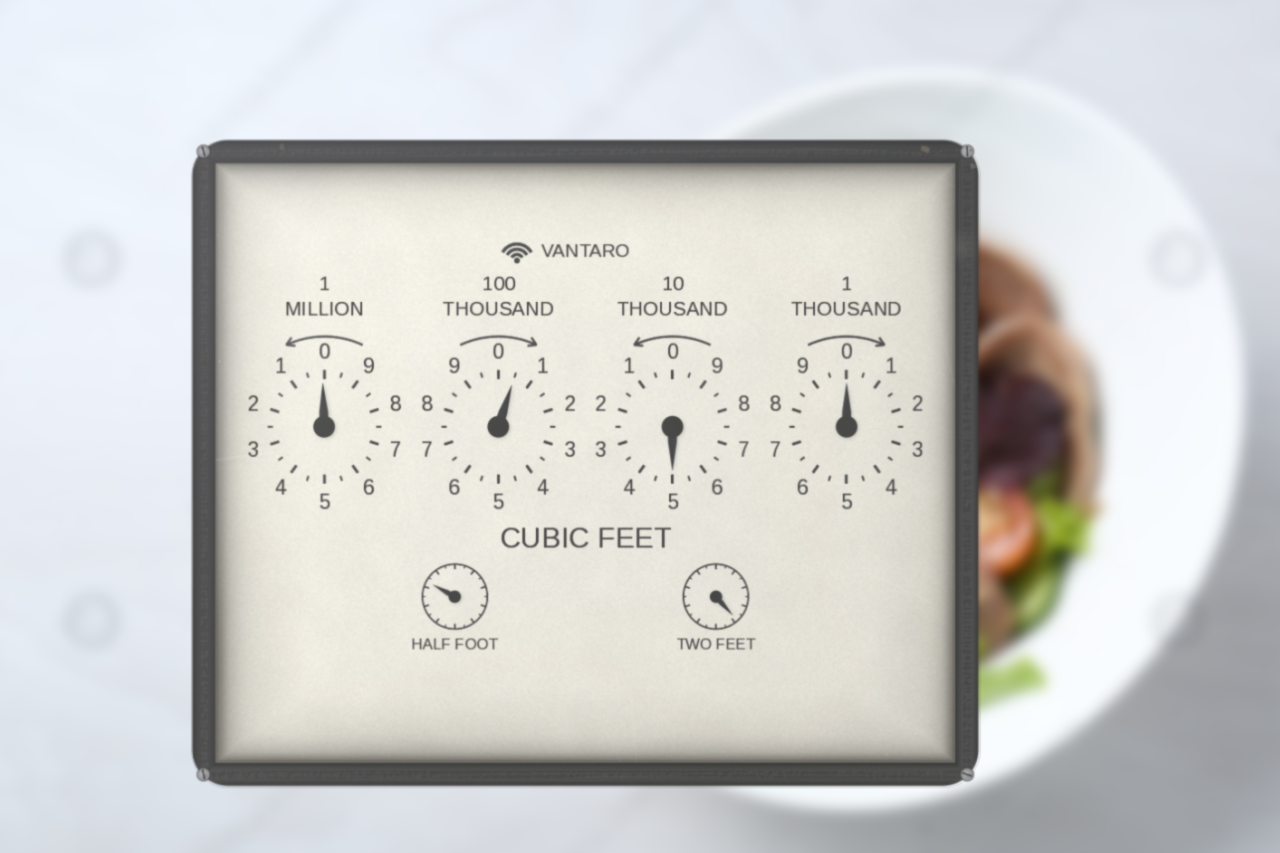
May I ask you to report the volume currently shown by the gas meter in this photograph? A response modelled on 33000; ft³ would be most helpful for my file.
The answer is 5000; ft³
